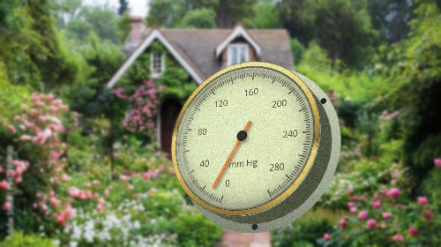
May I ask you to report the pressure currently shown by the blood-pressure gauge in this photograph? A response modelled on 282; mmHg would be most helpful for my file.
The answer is 10; mmHg
